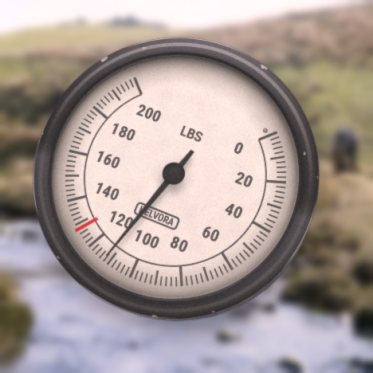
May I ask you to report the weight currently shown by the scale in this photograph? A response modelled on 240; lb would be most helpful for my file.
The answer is 112; lb
